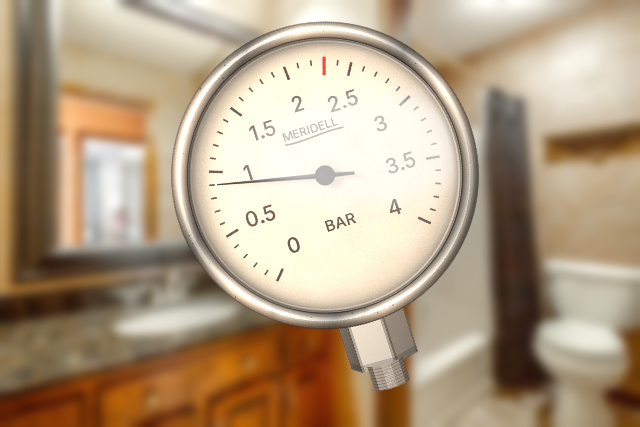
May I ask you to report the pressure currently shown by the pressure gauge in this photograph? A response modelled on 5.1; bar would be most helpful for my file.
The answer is 0.9; bar
